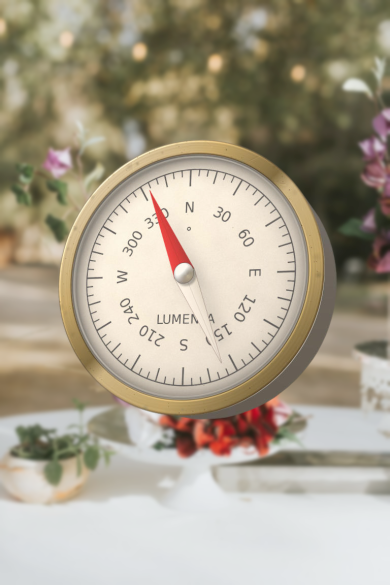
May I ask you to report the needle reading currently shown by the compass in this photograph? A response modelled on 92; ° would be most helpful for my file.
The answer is 335; °
